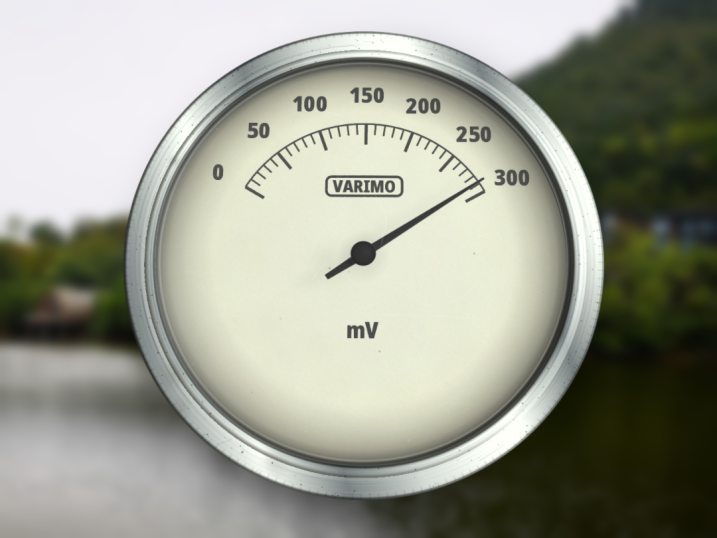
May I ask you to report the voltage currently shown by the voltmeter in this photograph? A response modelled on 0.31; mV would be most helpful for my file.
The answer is 290; mV
